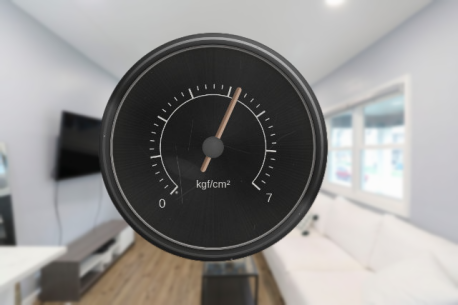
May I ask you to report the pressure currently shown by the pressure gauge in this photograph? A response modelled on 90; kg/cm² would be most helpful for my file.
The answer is 4.2; kg/cm²
